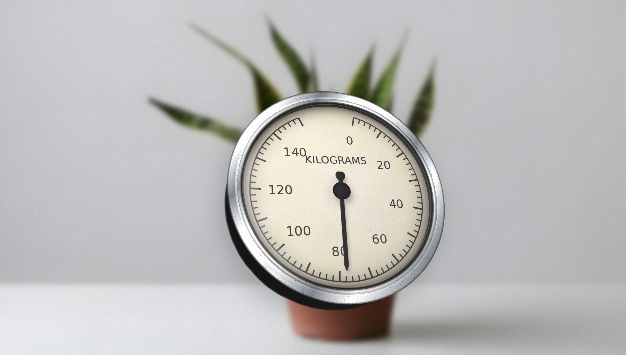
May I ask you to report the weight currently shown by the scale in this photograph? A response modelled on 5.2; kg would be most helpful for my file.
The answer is 78; kg
